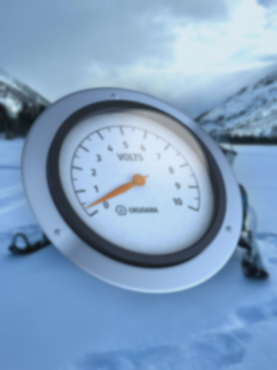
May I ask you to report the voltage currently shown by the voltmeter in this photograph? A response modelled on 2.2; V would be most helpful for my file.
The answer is 0.25; V
